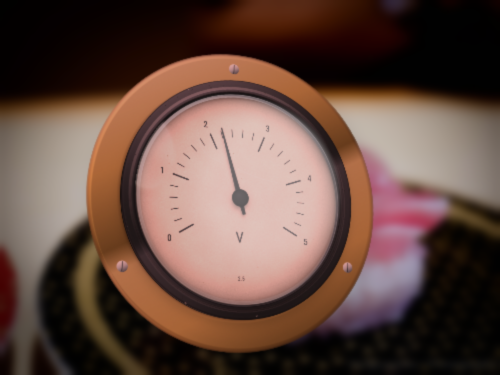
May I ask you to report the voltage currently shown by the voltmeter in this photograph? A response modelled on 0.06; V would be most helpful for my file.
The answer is 2.2; V
